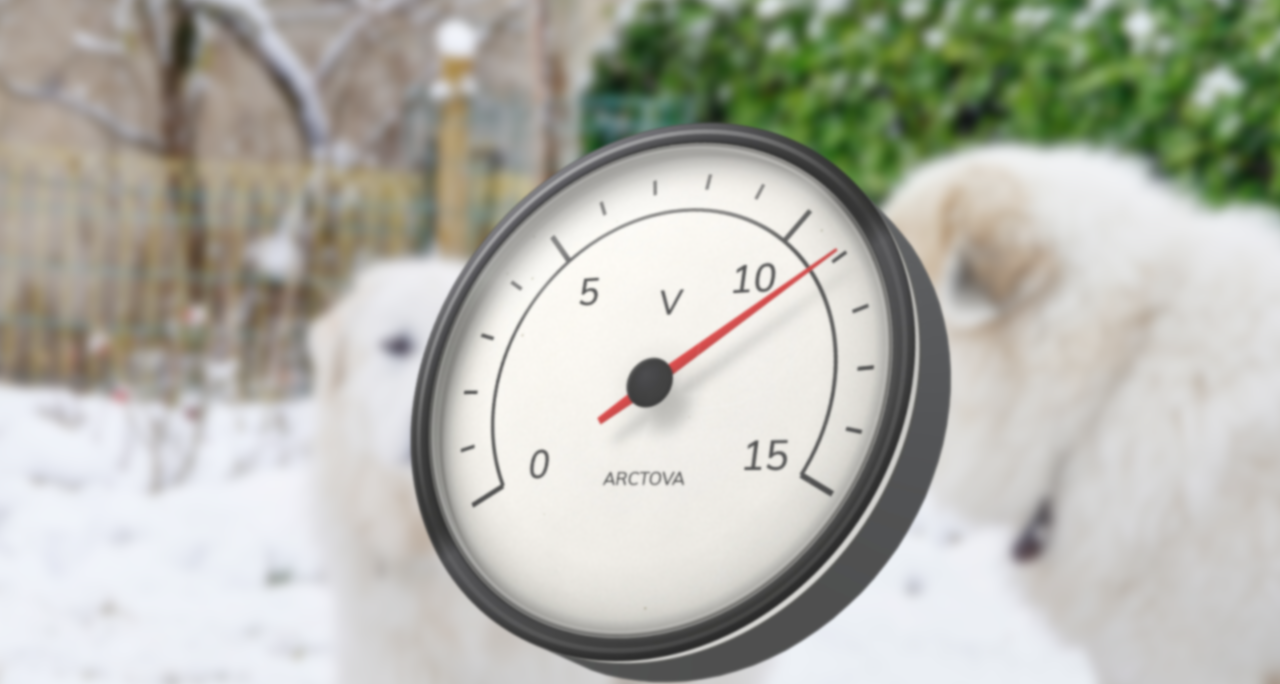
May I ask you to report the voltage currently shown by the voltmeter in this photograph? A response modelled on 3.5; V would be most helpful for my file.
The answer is 11; V
